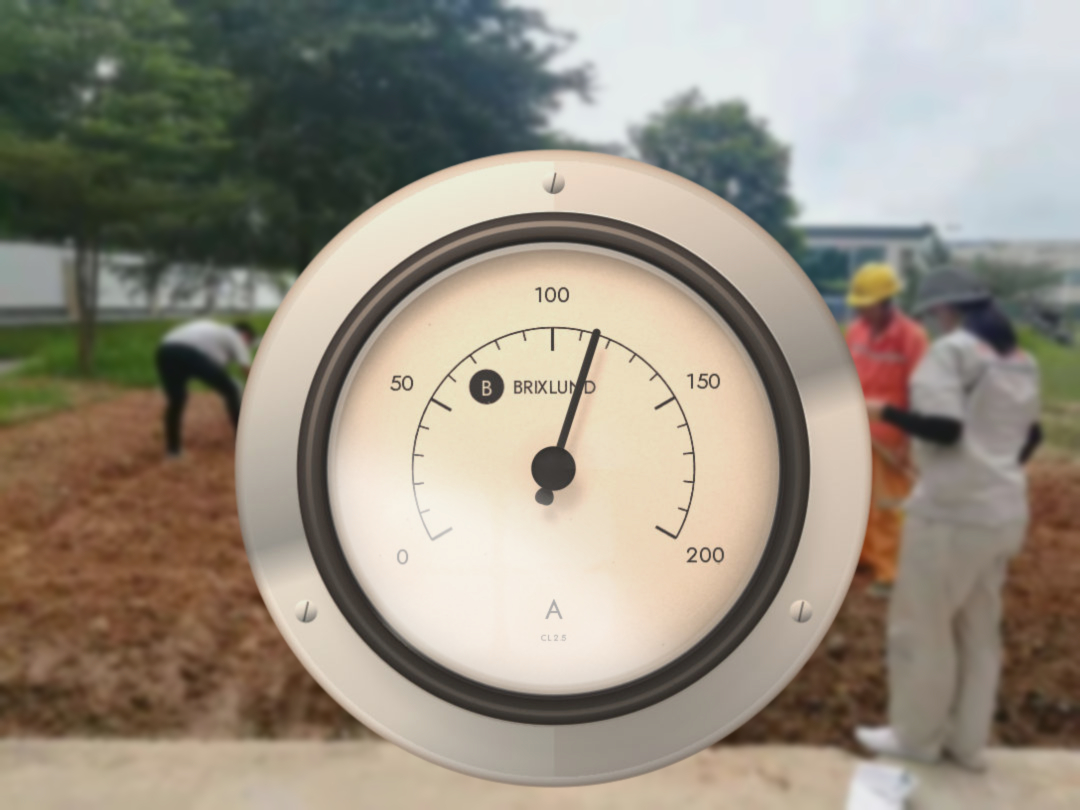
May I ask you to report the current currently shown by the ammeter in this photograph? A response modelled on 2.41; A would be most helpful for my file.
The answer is 115; A
